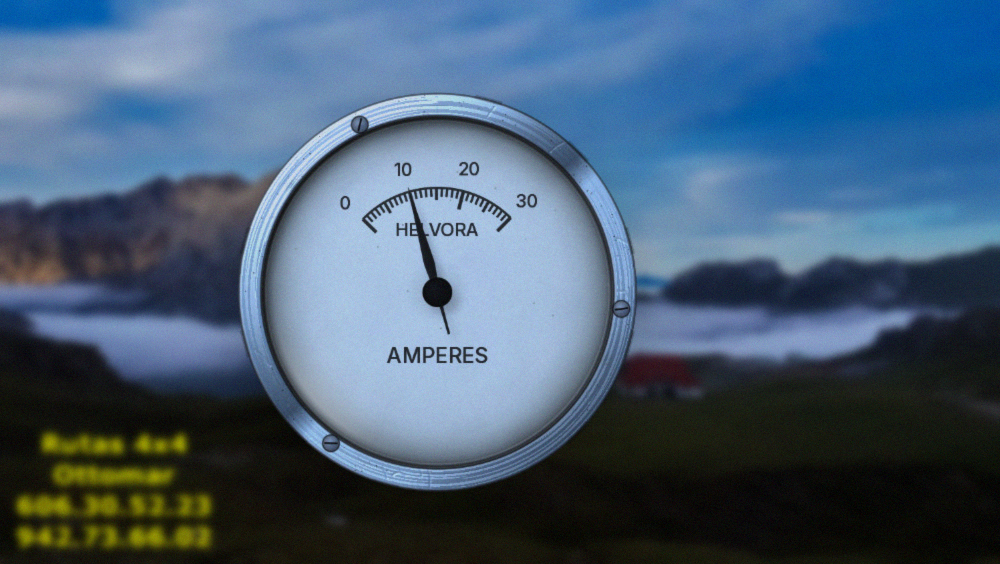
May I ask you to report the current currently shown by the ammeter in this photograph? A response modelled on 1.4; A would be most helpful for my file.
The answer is 10; A
